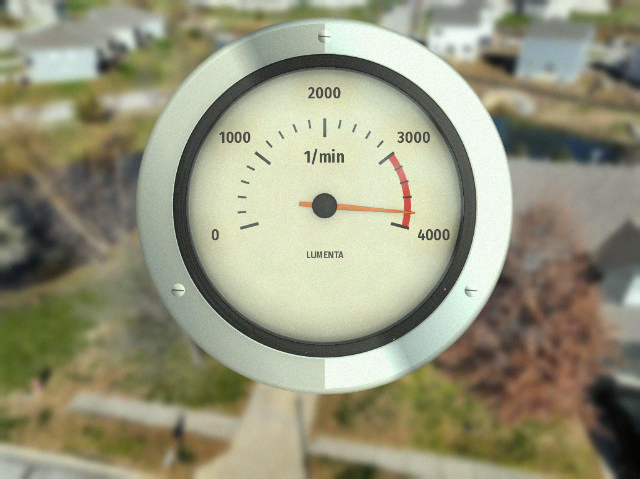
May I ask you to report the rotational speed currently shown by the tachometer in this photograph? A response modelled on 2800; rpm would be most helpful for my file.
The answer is 3800; rpm
